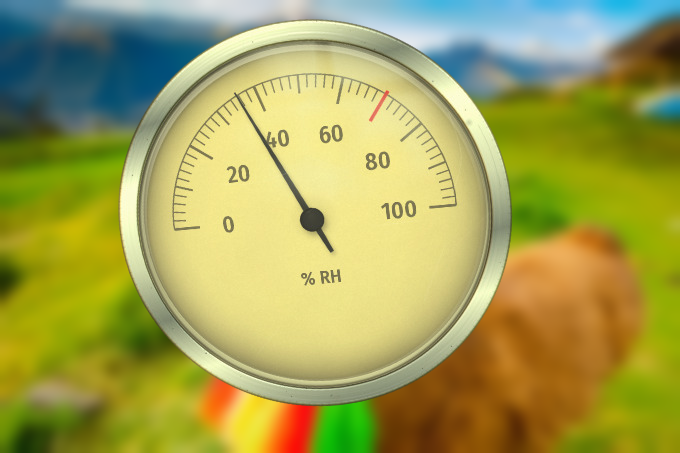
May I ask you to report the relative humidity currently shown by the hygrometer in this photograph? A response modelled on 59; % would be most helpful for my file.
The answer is 36; %
